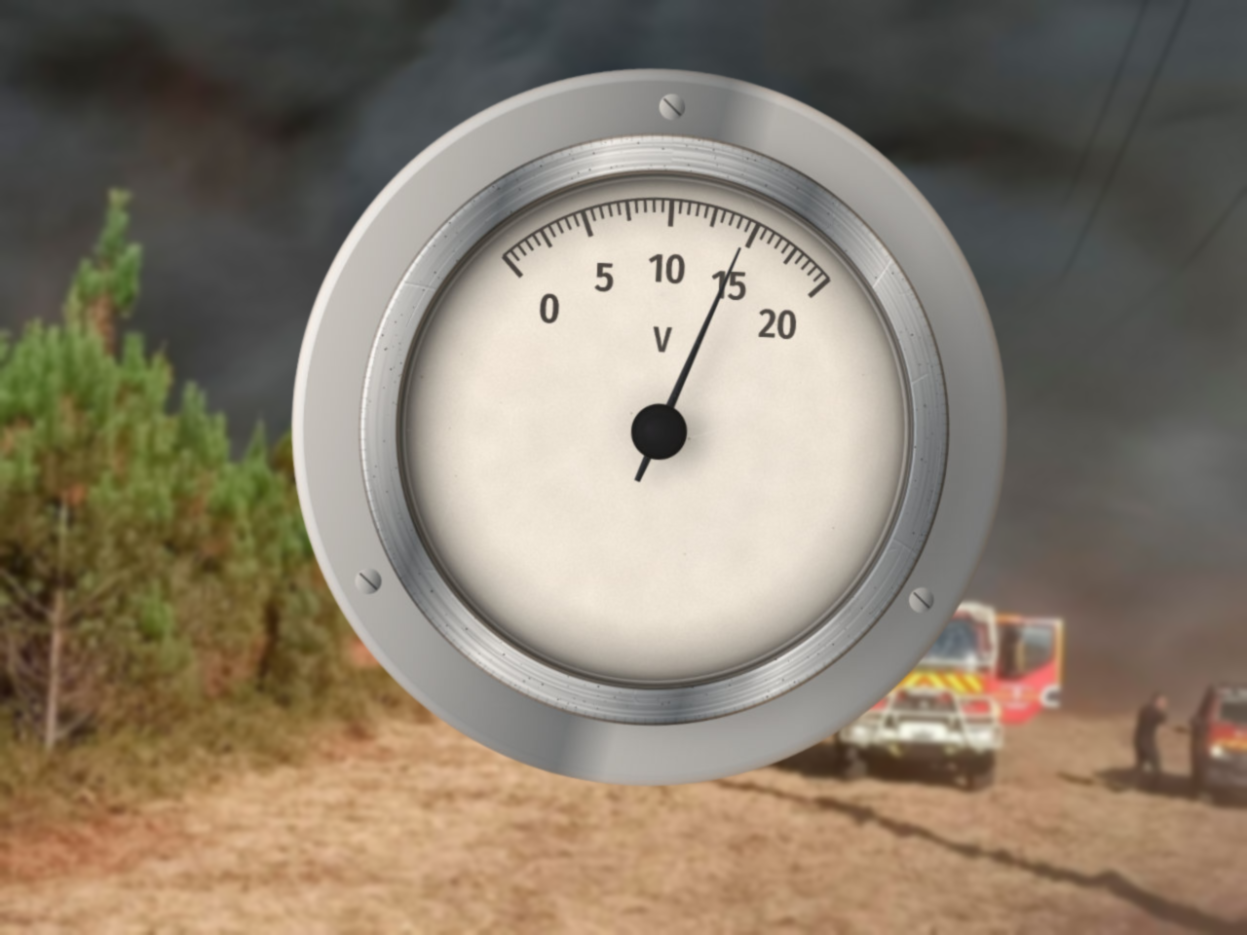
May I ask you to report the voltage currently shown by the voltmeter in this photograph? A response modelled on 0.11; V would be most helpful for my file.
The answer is 14.5; V
